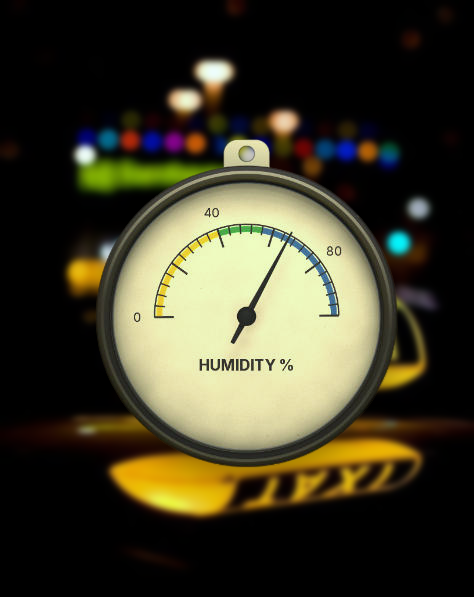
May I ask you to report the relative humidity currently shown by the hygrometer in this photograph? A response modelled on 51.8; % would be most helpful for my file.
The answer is 66; %
